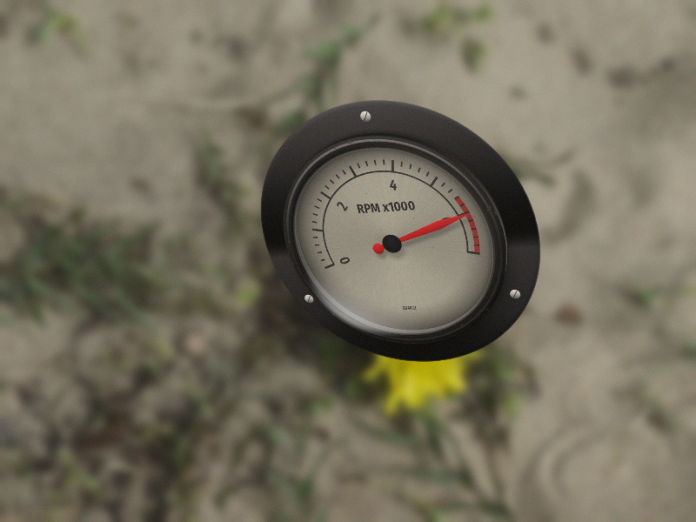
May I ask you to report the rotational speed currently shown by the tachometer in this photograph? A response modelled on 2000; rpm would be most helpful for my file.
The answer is 6000; rpm
